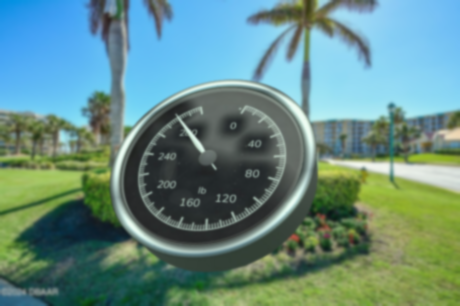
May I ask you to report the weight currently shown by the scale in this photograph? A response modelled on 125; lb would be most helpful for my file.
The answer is 280; lb
